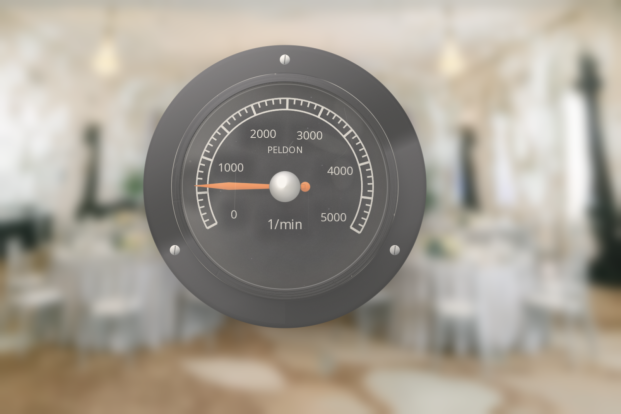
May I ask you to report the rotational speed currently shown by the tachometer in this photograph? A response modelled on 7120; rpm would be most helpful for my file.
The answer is 600; rpm
